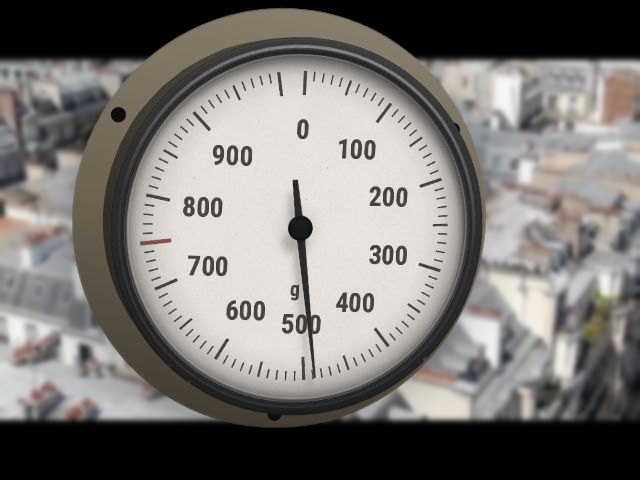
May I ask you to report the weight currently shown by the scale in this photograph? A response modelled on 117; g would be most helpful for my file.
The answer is 490; g
